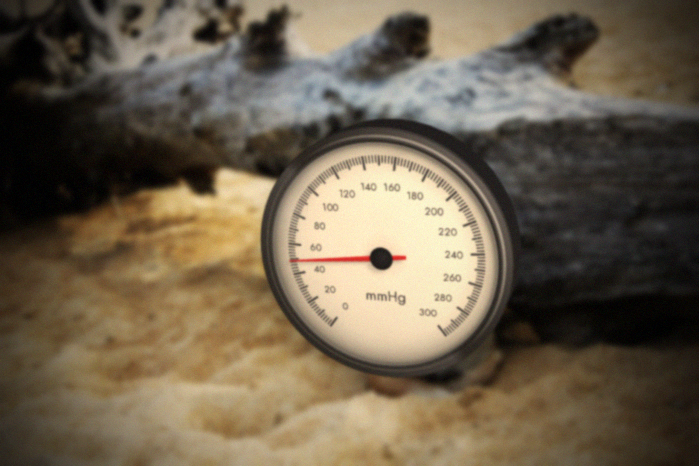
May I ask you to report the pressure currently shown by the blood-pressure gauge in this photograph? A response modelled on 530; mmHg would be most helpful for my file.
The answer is 50; mmHg
